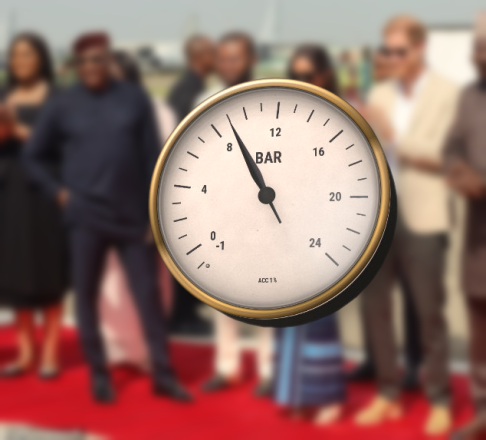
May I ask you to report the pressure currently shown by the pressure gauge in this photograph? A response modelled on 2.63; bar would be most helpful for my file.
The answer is 9; bar
